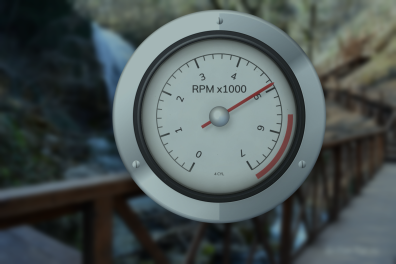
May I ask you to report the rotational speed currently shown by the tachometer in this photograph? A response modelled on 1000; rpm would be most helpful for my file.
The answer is 4900; rpm
